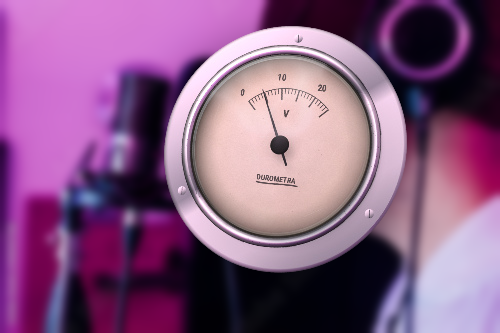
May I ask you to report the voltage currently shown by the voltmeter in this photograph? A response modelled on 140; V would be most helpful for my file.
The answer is 5; V
